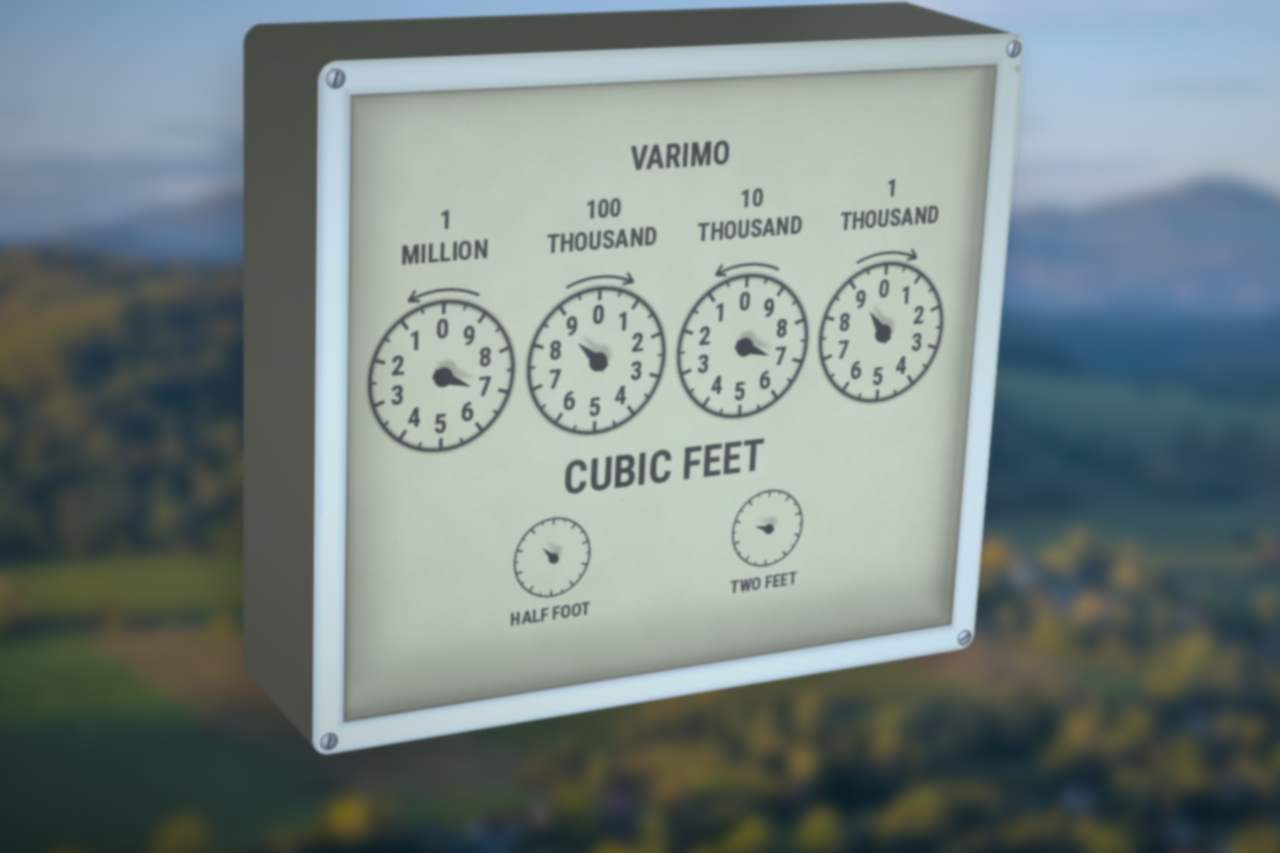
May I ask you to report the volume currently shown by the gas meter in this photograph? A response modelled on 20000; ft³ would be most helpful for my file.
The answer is 686900; ft³
